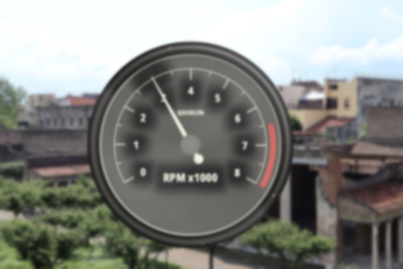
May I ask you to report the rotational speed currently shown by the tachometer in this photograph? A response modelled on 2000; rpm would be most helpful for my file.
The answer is 3000; rpm
